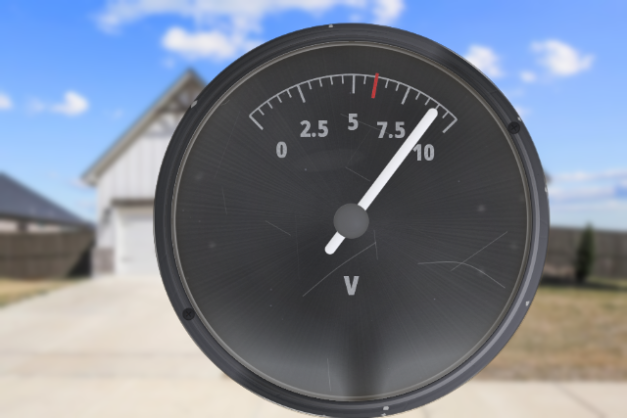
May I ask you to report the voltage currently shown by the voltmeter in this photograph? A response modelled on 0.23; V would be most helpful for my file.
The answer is 9; V
